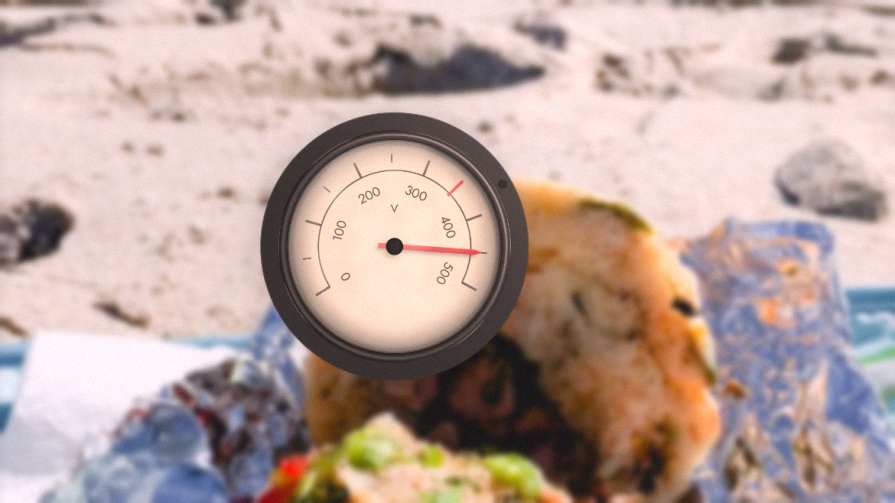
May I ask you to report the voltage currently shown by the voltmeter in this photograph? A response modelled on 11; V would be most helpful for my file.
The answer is 450; V
